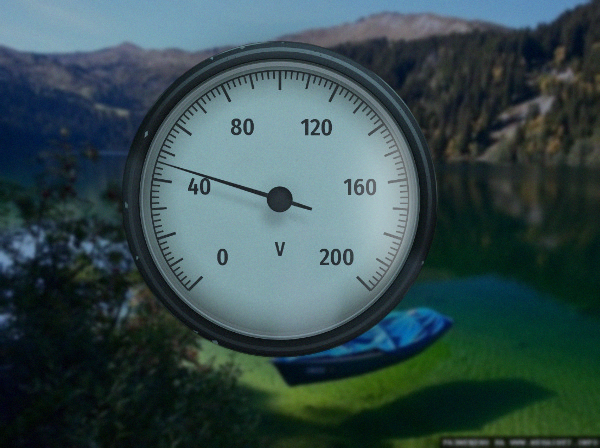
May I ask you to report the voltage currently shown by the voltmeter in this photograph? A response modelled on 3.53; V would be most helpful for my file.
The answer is 46; V
